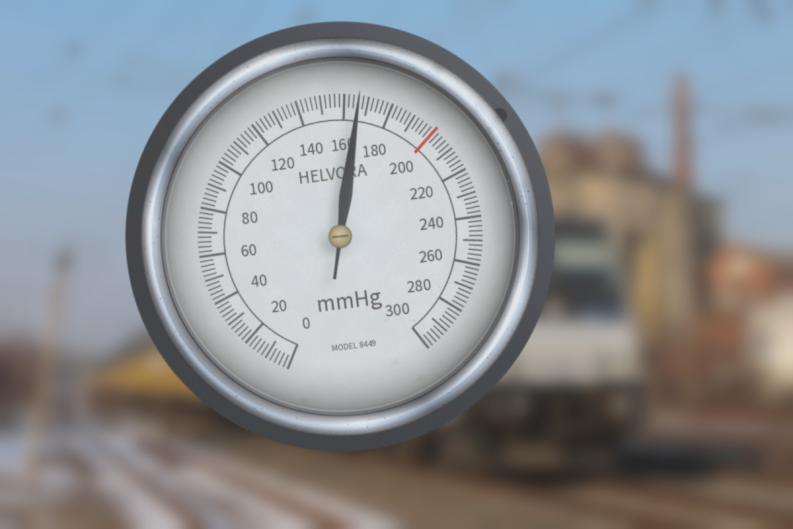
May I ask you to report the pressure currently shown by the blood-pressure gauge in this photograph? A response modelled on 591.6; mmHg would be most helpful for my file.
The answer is 166; mmHg
